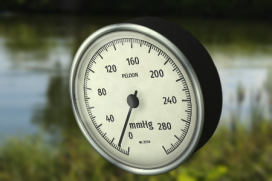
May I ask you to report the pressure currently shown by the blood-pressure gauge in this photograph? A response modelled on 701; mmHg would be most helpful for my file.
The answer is 10; mmHg
